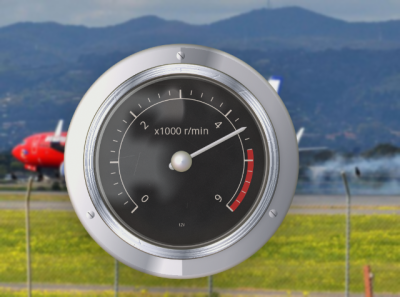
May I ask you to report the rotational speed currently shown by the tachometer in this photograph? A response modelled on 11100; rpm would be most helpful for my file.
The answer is 4400; rpm
